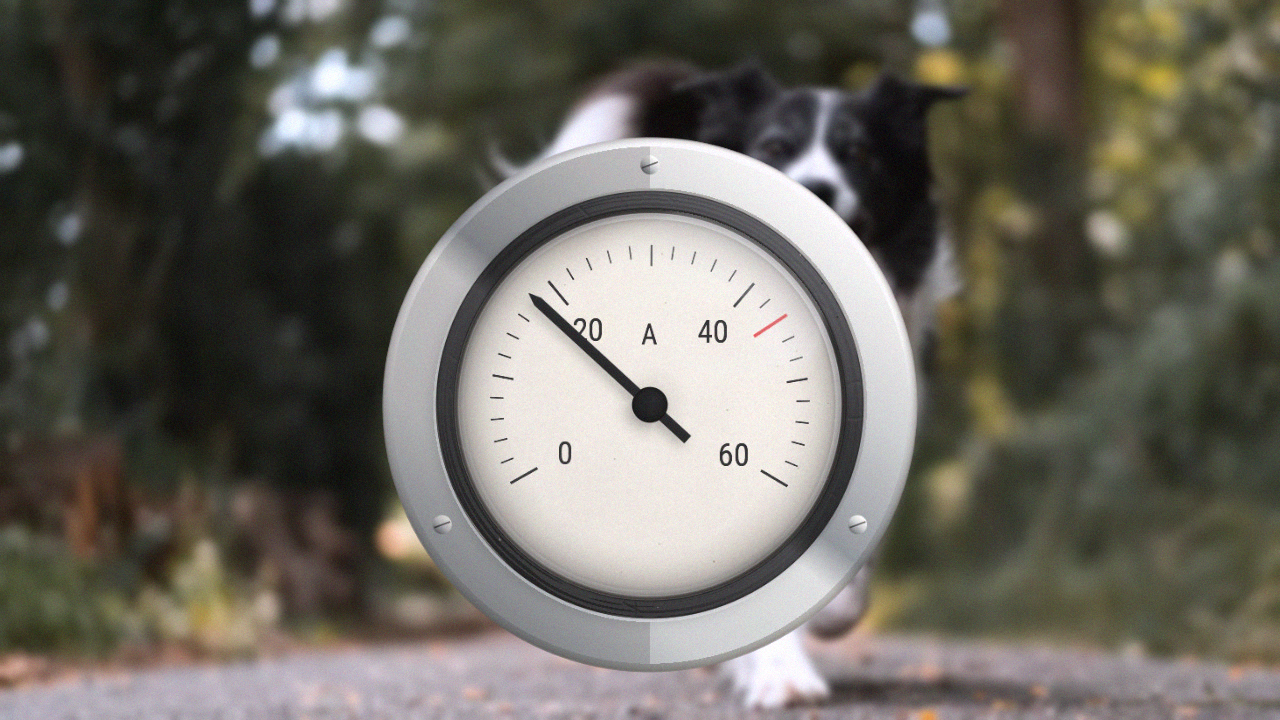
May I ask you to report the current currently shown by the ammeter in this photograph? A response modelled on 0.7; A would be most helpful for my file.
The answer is 18; A
